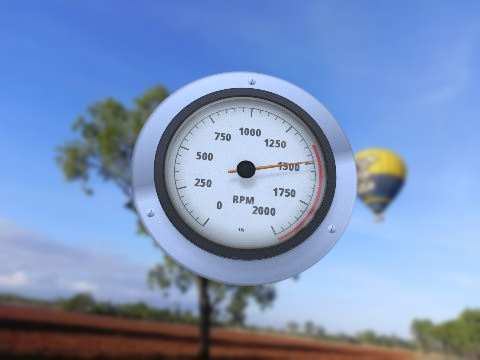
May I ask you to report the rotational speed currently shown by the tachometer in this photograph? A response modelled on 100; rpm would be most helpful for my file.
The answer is 1500; rpm
